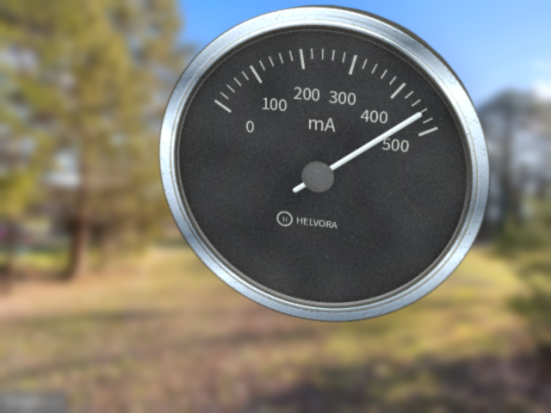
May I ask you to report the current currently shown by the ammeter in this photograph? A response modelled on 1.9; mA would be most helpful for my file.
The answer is 460; mA
